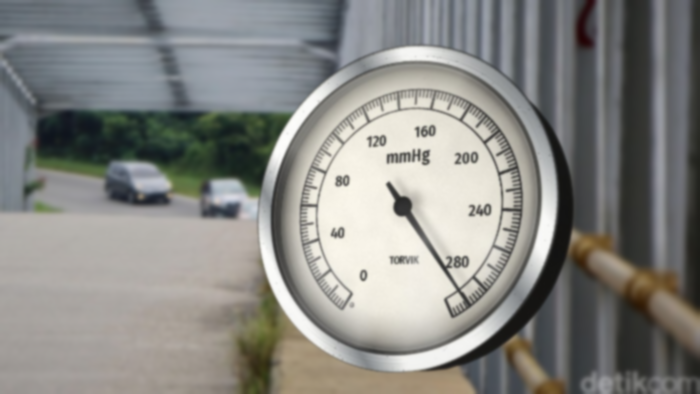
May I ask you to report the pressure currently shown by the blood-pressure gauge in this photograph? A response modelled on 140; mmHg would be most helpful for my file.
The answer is 290; mmHg
